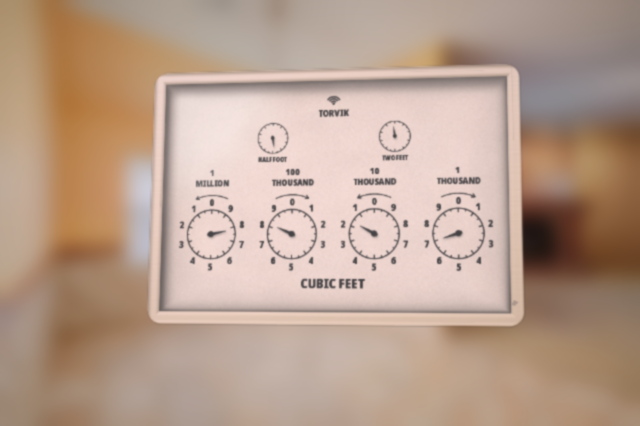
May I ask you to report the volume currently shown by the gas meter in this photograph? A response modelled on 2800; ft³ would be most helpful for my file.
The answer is 781700; ft³
